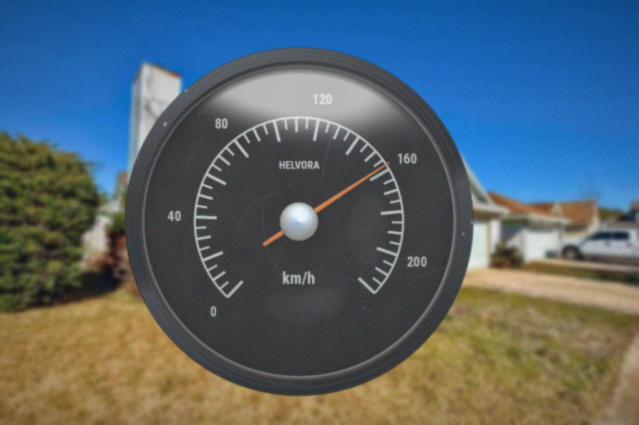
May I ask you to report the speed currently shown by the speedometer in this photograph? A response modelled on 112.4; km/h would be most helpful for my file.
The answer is 157.5; km/h
